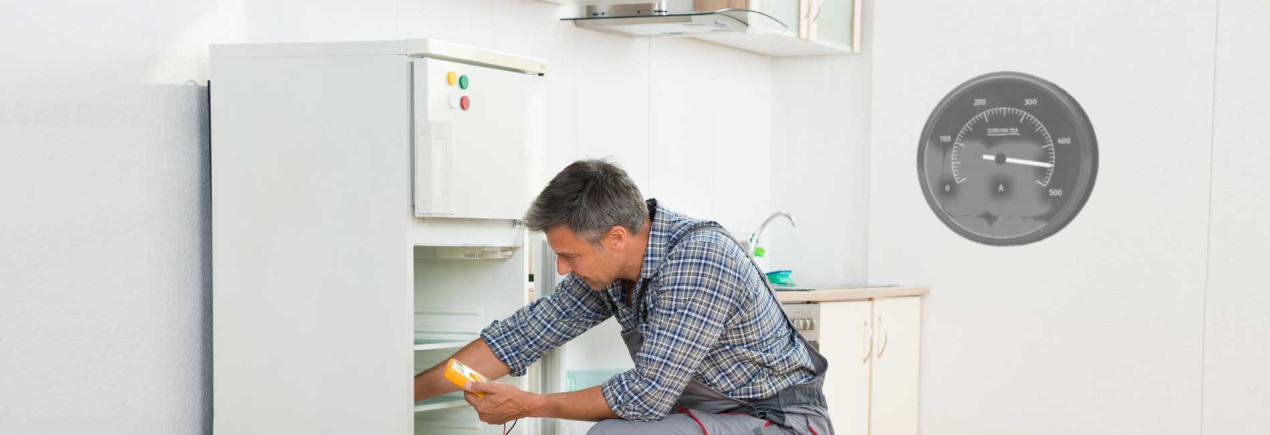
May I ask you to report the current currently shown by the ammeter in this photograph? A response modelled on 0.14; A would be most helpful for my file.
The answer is 450; A
